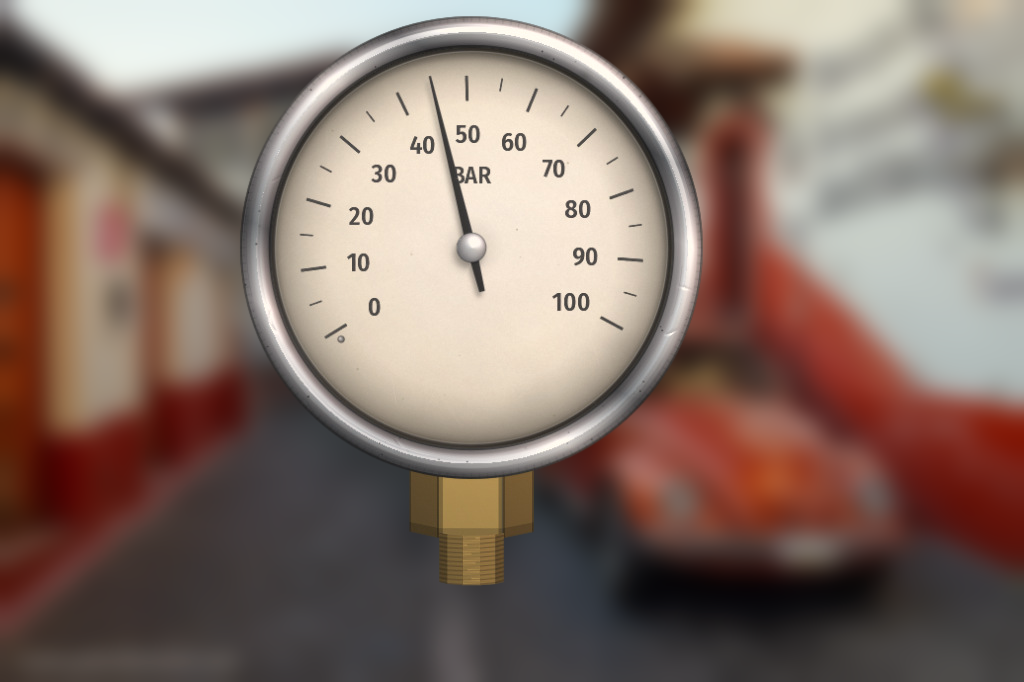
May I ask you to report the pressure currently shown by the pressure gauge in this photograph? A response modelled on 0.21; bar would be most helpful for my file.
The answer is 45; bar
